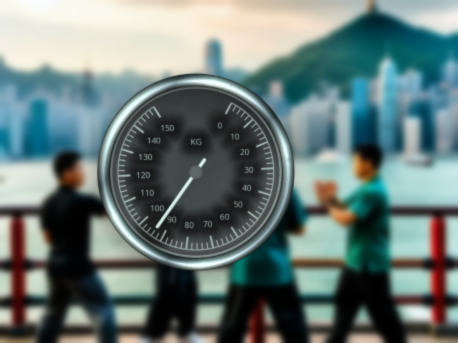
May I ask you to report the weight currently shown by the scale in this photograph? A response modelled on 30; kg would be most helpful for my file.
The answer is 94; kg
